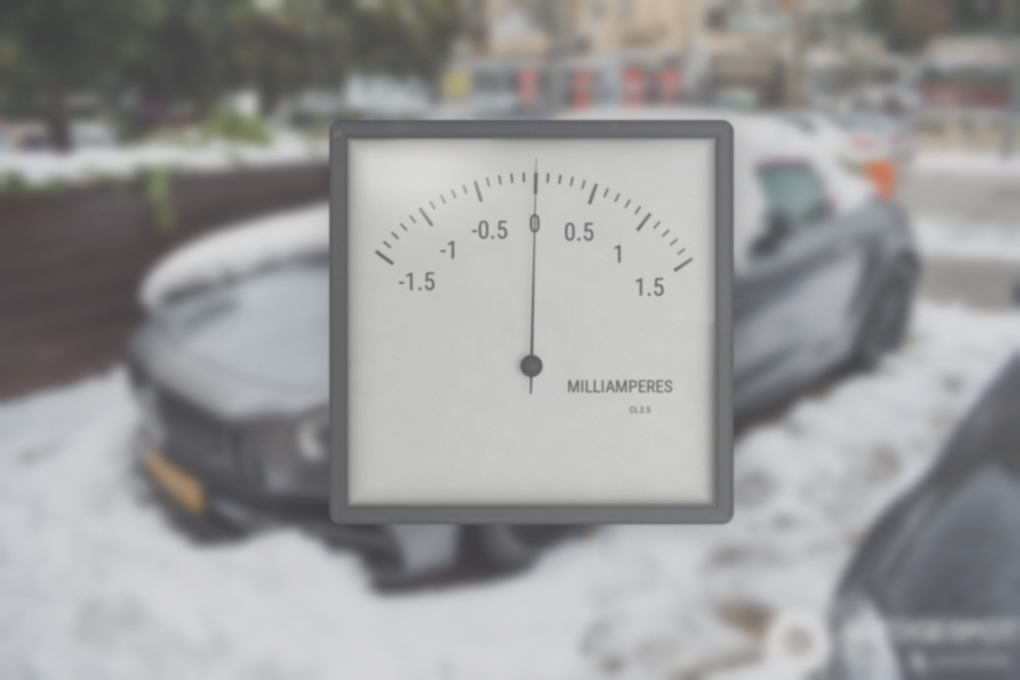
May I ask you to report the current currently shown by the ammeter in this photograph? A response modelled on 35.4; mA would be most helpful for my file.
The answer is 0; mA
